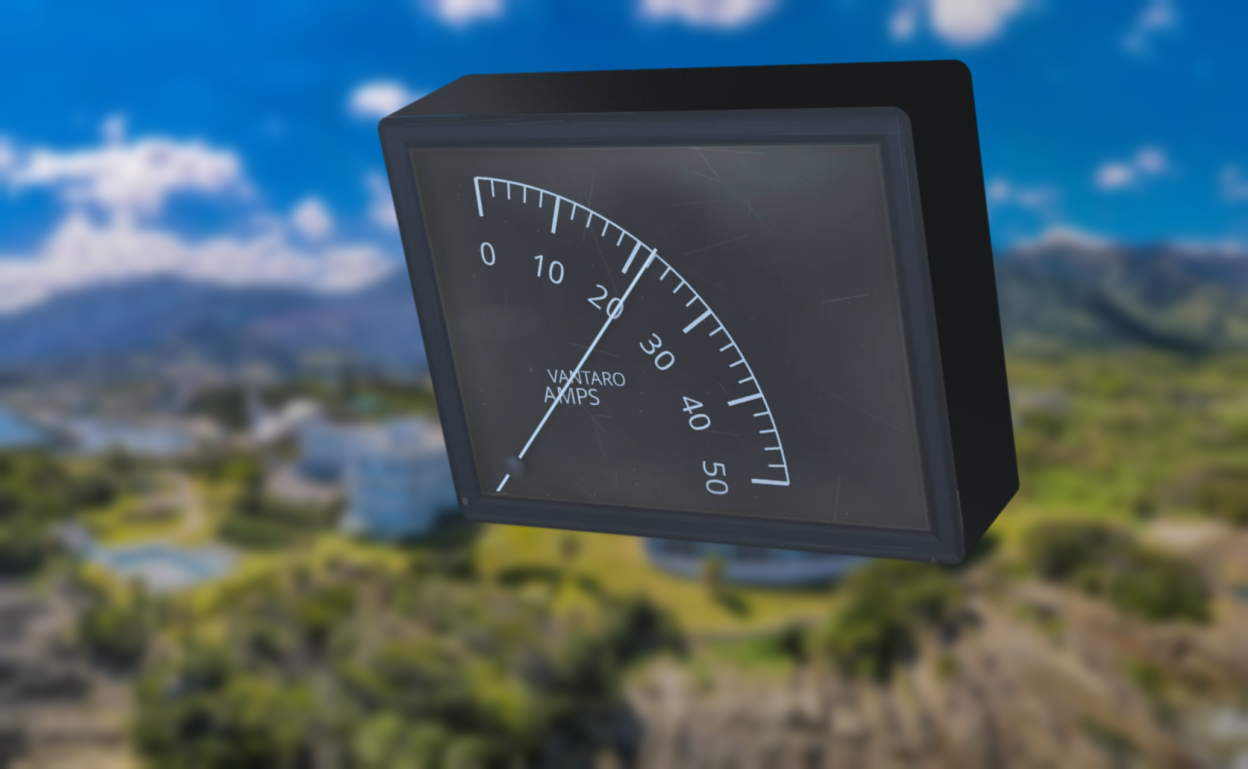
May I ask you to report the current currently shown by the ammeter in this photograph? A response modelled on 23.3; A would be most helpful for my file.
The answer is 22; A
